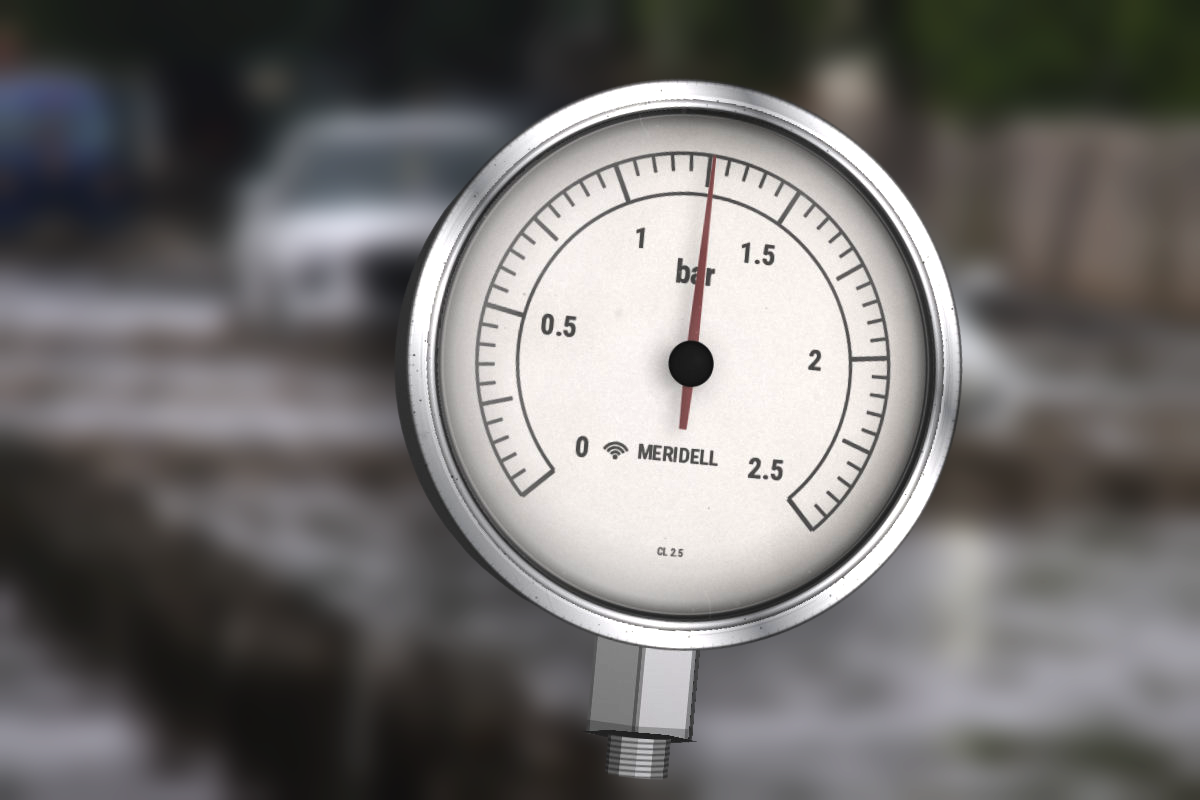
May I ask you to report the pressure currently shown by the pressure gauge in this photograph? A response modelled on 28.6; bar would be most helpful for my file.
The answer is 1.25; bar
